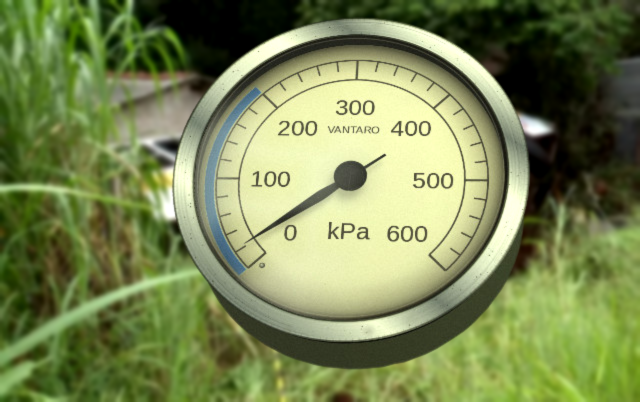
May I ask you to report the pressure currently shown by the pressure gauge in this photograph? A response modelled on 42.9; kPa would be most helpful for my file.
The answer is 20; kPa
